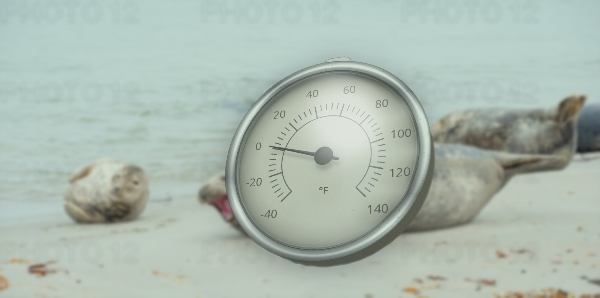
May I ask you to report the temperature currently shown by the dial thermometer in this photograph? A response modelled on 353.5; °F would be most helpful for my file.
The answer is 0; °F
